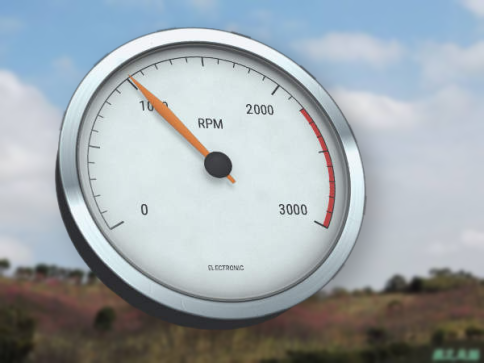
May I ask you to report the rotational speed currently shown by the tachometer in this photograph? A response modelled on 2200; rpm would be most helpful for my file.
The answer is 1000; rpm
